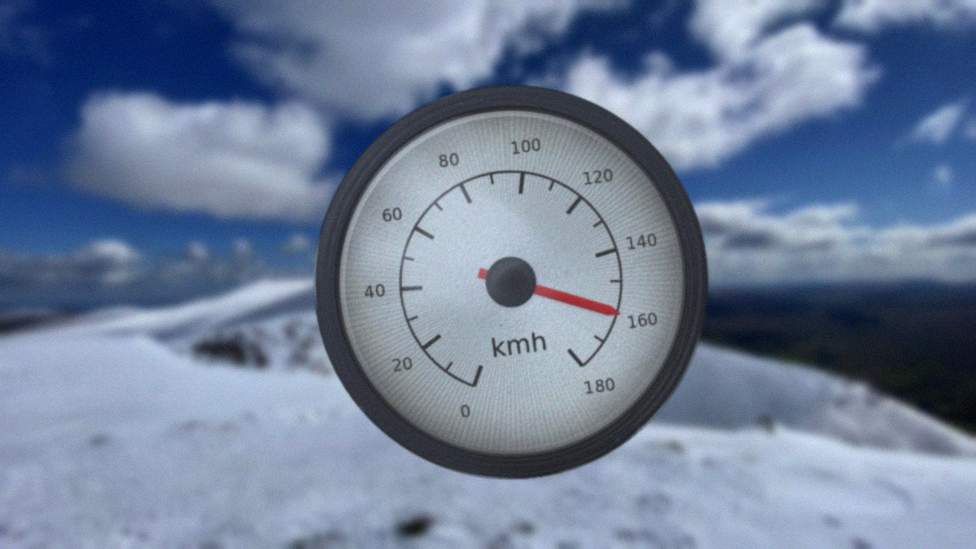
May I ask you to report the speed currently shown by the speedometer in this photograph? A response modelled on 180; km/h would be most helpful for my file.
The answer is 160; km/h
